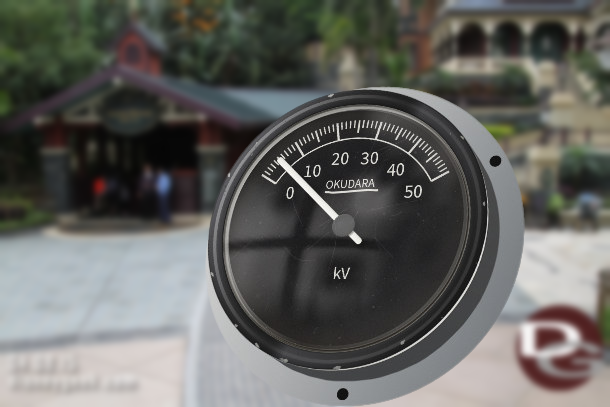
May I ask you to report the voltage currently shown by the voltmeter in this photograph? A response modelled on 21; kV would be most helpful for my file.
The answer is 5; kV
